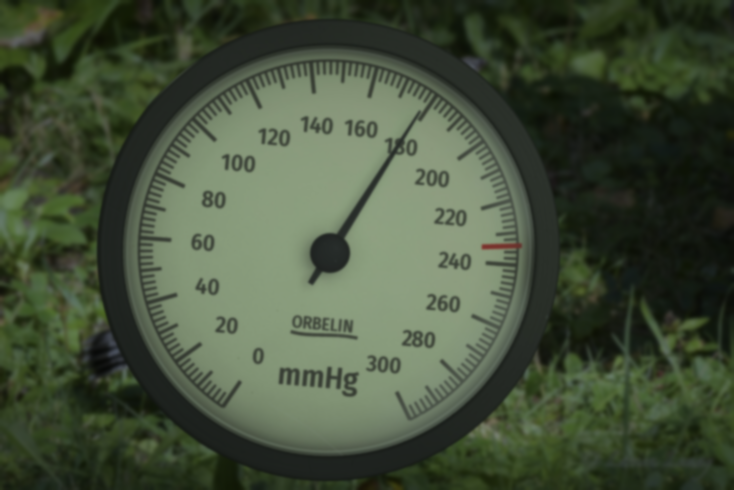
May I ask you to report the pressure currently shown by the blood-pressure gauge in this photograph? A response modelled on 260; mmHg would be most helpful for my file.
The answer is 178; mmHg
